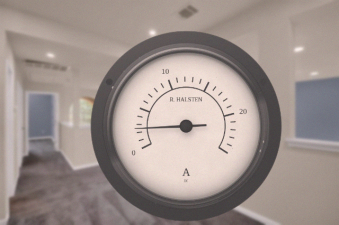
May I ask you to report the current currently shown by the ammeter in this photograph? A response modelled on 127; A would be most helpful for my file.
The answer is 2.5; A
